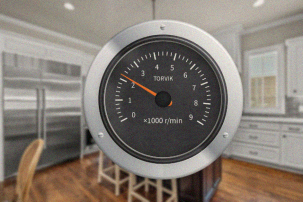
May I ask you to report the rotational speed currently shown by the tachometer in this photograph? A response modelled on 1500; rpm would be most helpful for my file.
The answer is 2200; rpm
